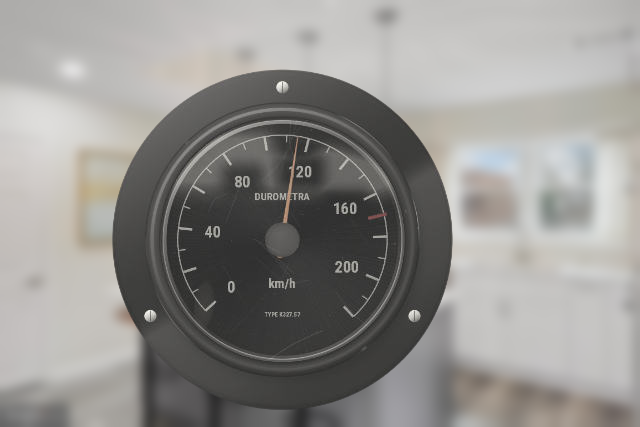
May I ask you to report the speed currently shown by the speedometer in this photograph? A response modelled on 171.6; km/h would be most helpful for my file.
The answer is 115; km/h
